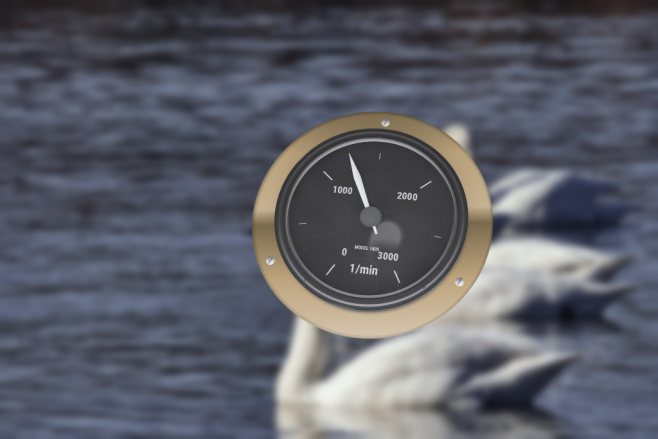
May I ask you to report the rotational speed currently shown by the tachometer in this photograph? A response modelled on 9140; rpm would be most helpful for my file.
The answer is 1250; rpm
